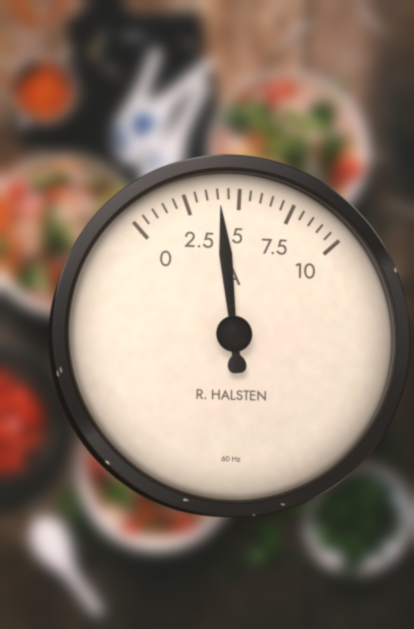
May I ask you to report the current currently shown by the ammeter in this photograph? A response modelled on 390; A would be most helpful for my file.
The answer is 4; A
